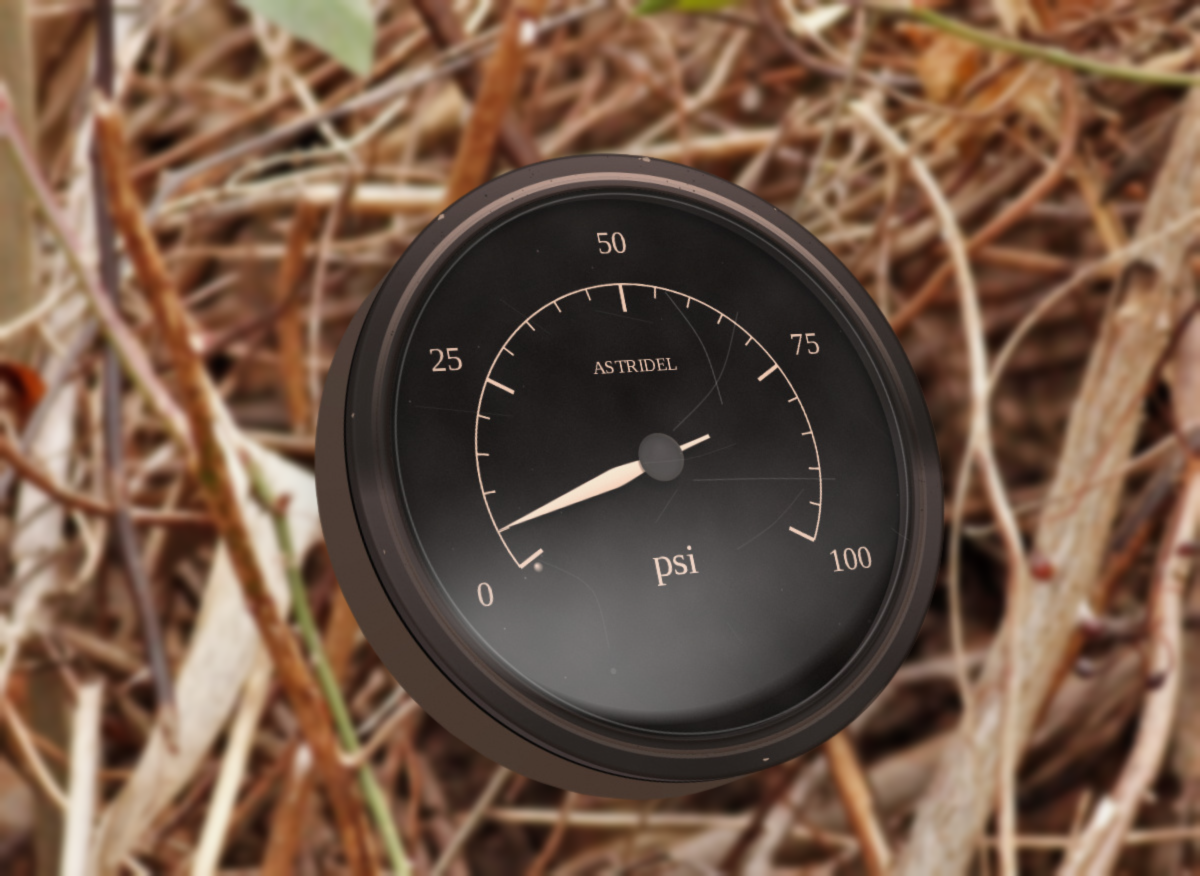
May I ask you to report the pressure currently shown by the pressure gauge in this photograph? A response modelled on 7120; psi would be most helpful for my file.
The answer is 5; psi
